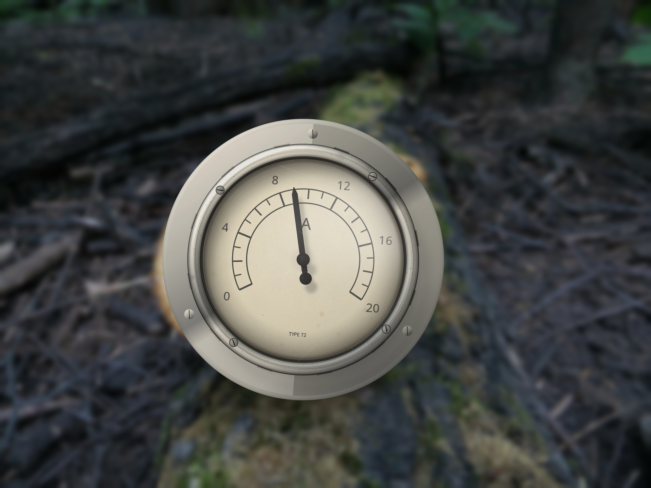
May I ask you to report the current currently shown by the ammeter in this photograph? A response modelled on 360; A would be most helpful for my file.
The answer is 9; A
